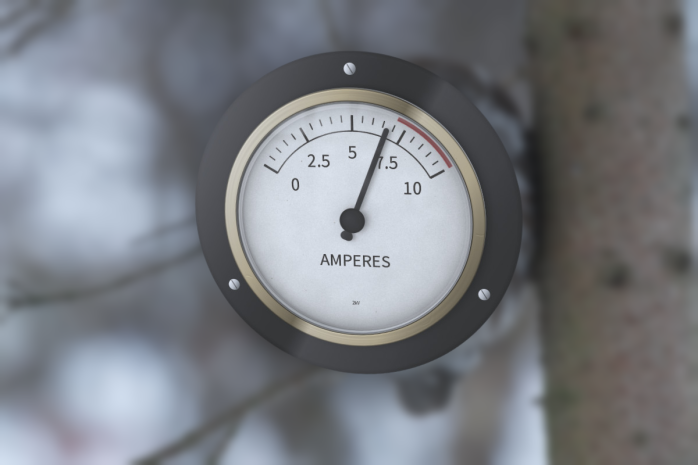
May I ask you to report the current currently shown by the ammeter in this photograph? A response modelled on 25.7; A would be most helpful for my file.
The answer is 6.75; A
